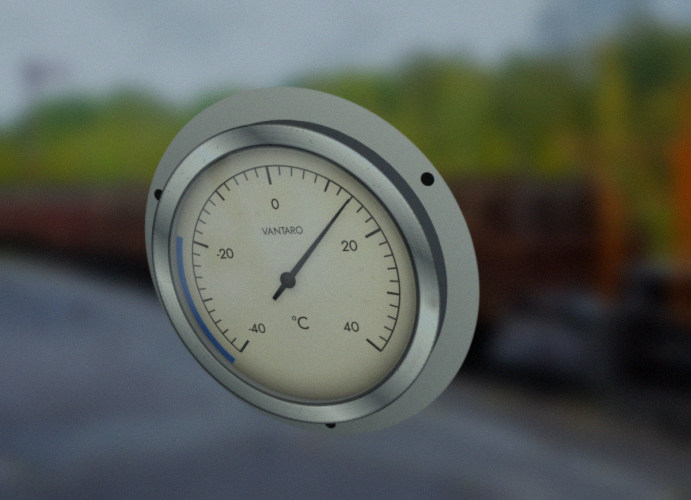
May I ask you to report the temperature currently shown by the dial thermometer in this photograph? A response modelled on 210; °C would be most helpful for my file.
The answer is 14; °C
